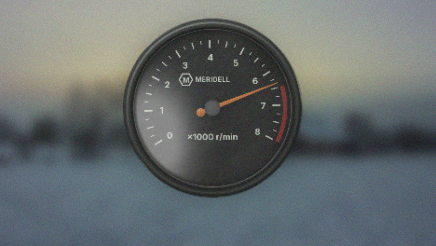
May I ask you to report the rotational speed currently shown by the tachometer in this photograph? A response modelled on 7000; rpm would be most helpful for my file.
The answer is 6375; rpm
